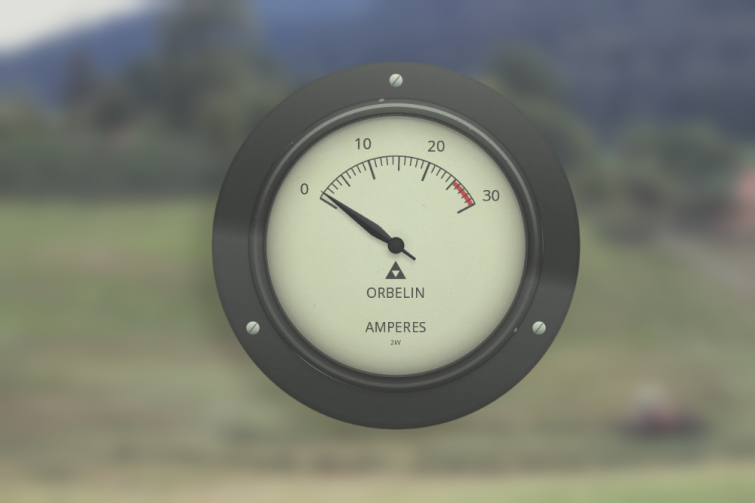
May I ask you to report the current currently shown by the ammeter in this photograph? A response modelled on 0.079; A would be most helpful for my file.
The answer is 1; A
